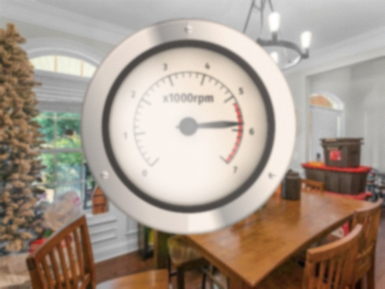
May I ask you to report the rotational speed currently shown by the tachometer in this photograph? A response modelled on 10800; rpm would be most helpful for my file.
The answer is 5800; rpm
